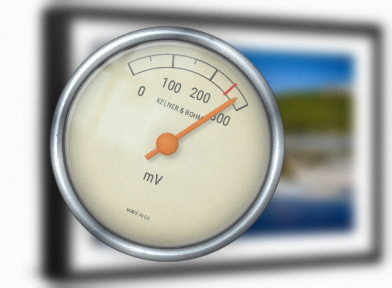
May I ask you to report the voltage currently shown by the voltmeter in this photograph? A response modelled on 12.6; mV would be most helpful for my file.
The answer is 275; mV
